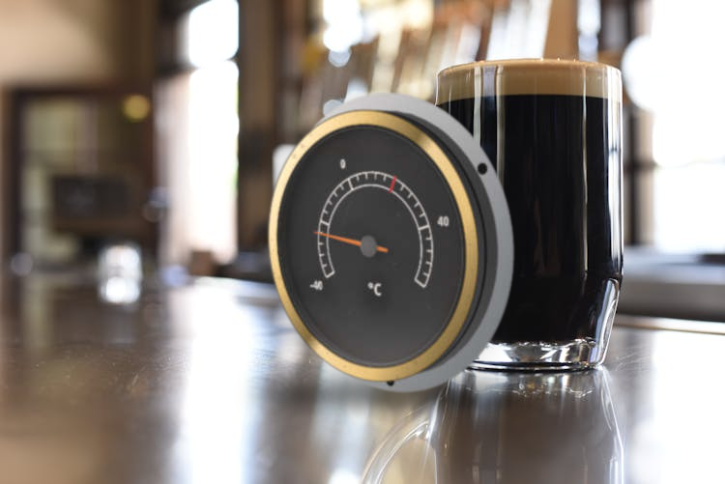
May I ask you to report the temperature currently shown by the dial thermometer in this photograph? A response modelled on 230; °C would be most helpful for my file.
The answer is -24; °C
